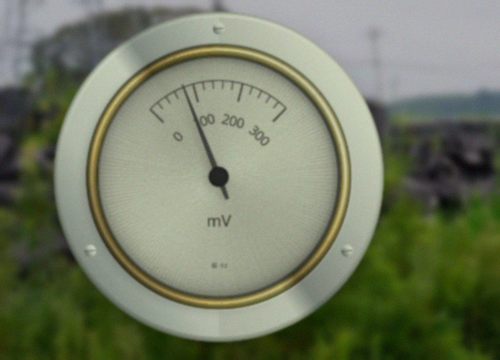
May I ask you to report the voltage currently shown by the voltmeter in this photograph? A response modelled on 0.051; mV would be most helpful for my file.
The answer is 80; mV
